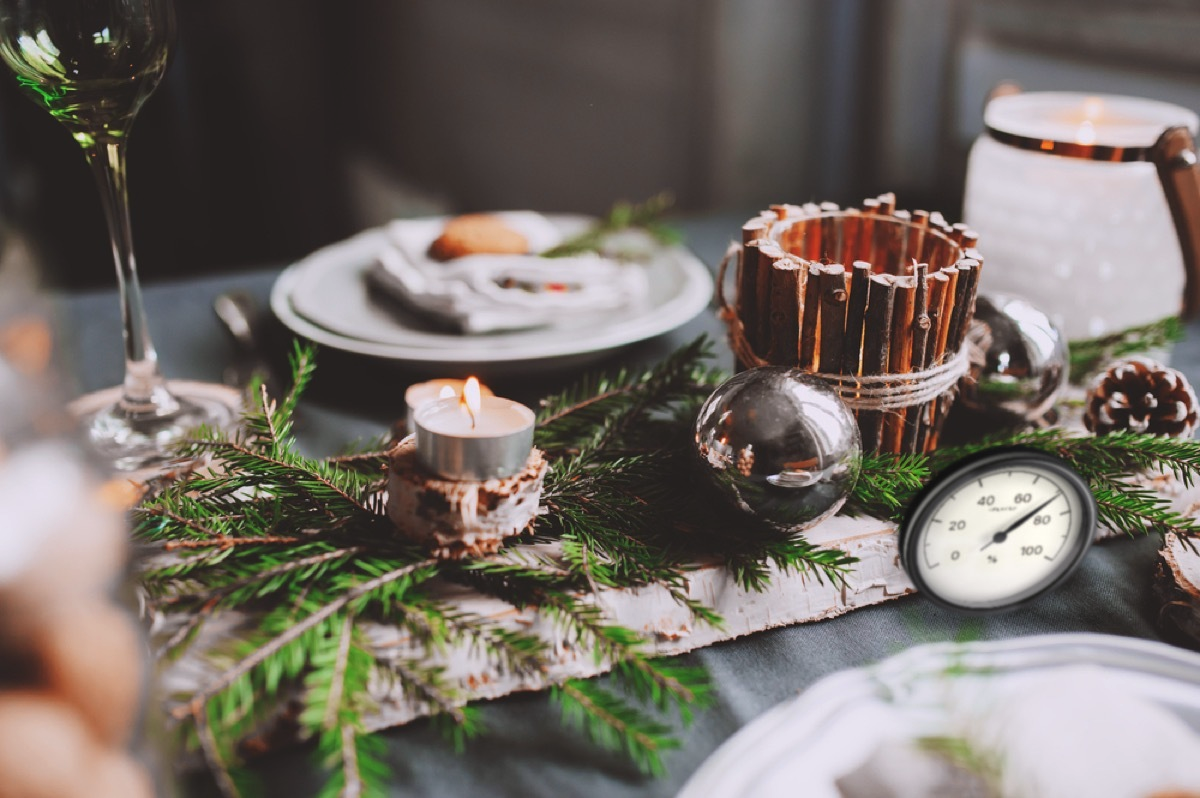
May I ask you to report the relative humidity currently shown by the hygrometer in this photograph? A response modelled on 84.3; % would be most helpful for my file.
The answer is 70; %
